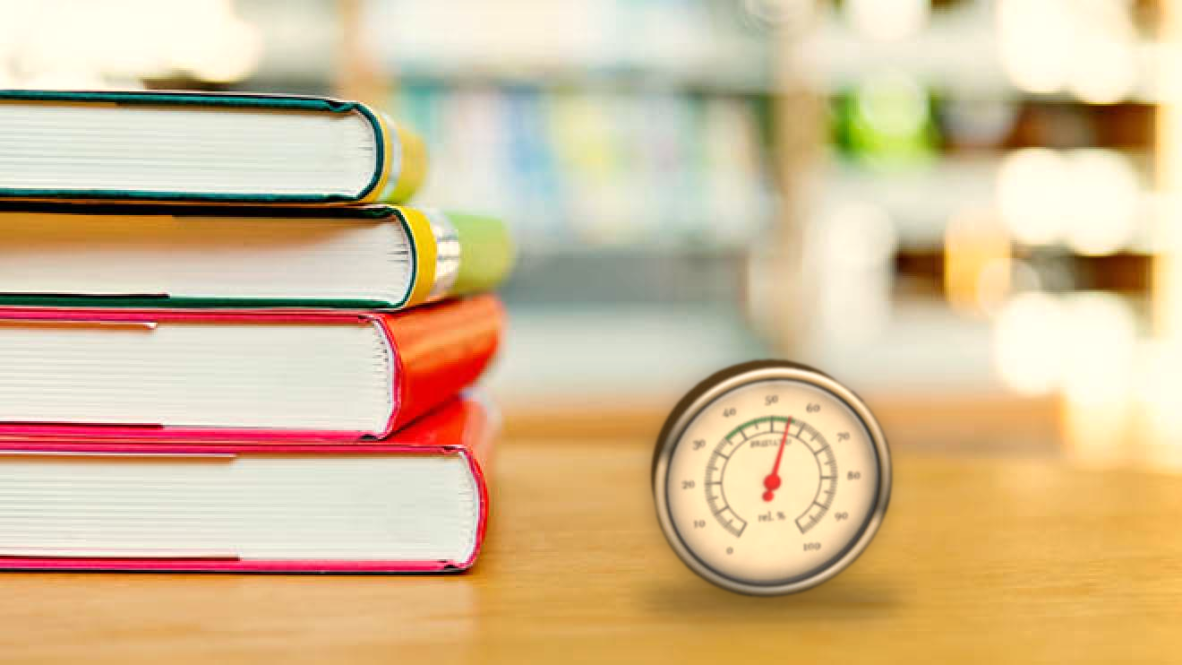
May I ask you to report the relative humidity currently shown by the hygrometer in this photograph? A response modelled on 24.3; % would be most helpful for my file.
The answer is 55; %
